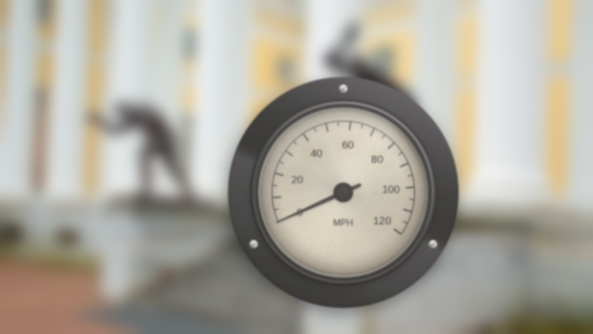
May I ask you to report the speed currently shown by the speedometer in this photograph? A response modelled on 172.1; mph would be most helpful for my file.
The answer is 0; mph
